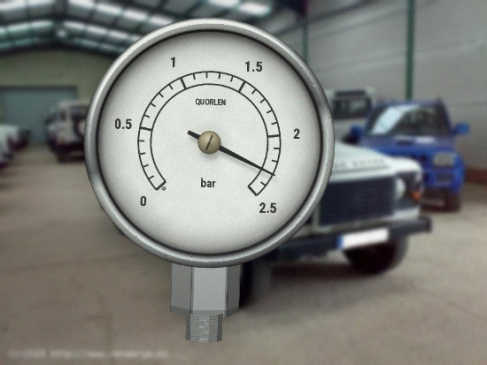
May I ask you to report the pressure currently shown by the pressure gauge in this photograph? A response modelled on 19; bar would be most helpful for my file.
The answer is 2.3; bar
